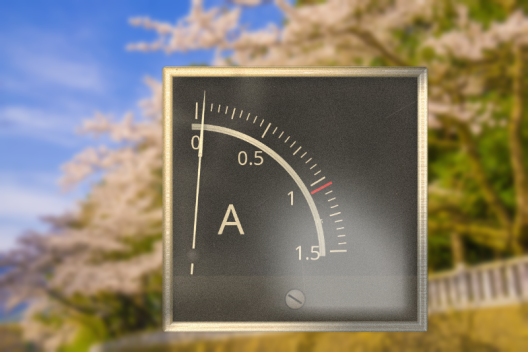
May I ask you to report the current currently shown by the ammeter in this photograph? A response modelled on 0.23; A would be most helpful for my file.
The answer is 0.05; A
